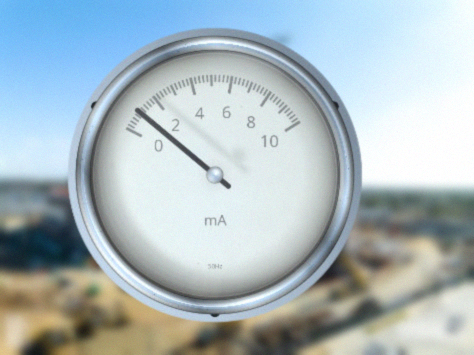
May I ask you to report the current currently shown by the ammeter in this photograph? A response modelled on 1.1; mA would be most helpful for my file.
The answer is 1; mA
